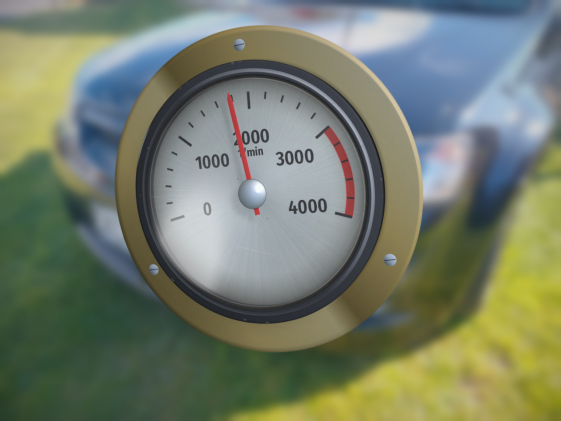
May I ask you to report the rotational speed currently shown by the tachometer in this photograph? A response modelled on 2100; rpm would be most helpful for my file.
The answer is 1800; rpm
